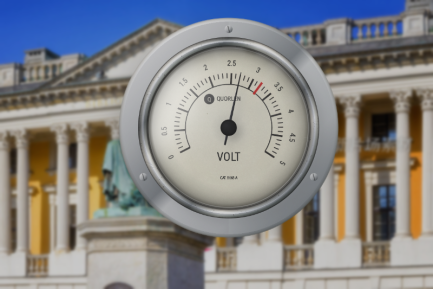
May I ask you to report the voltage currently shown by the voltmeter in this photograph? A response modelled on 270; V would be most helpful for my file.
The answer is 2.7; V
